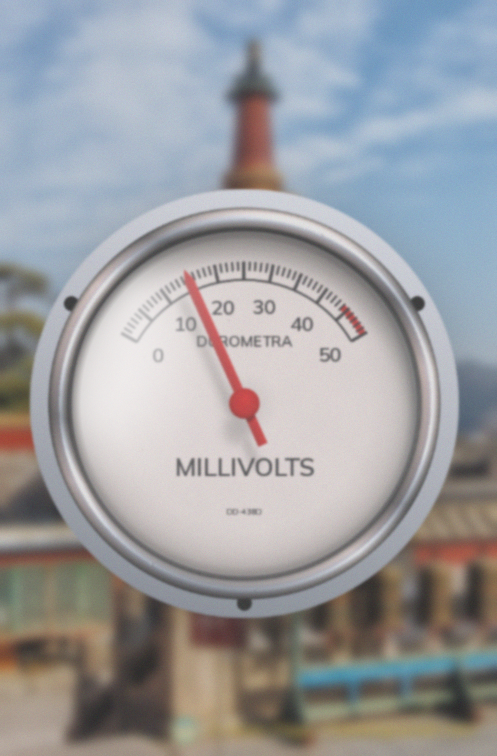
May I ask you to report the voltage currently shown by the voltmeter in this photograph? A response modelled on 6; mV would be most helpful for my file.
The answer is 15; mV
